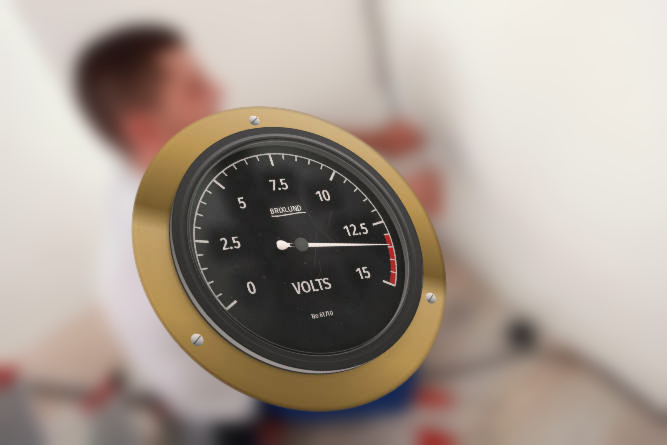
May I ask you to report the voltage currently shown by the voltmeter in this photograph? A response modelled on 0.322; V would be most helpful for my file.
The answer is 13.5; V
